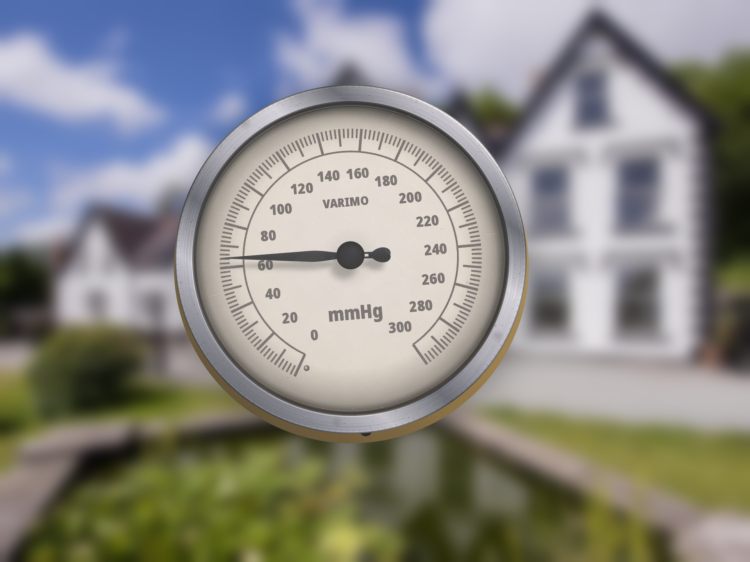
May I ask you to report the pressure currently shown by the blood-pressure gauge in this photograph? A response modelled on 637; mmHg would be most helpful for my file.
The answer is 64; mmHg
